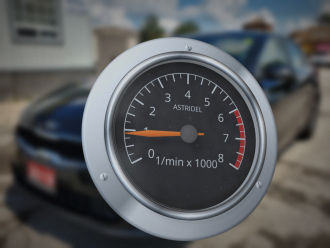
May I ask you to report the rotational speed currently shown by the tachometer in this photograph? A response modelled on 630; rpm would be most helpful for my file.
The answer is 875; rpm
